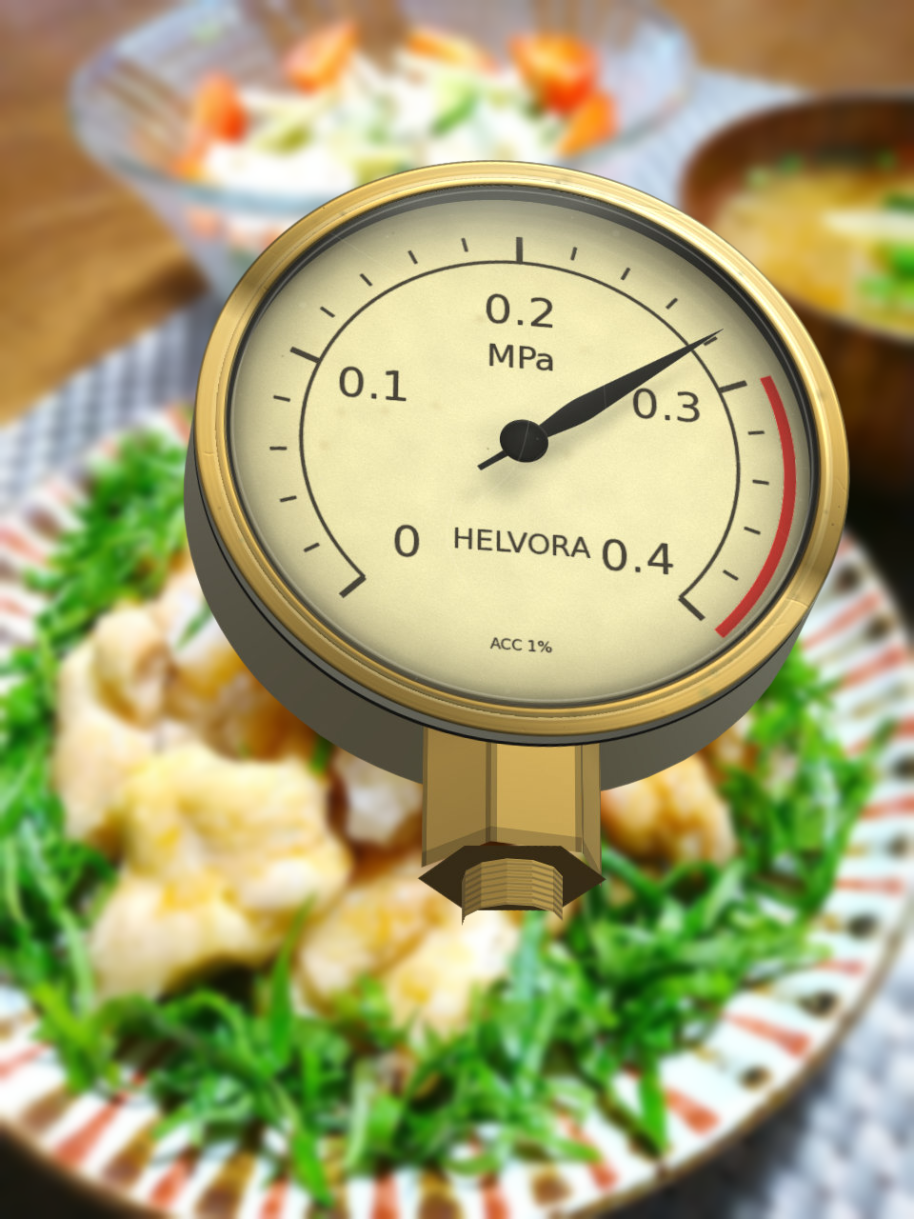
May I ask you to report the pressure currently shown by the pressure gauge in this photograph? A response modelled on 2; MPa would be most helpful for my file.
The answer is 0.28; MPa
